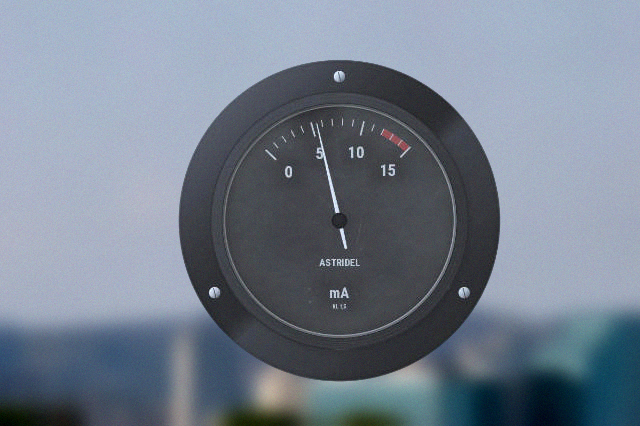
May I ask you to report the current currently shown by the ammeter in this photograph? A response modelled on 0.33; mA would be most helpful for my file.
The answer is 5.5; mA
